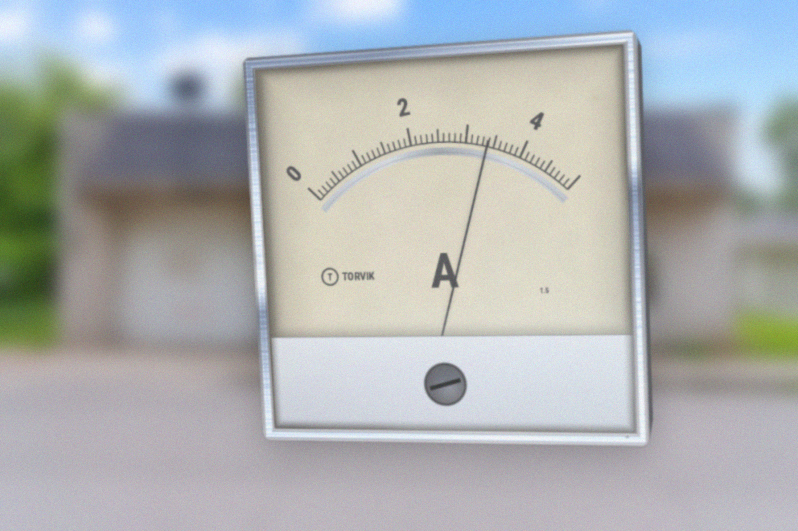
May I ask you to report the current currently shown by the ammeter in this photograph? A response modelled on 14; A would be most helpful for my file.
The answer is 3.4; A
